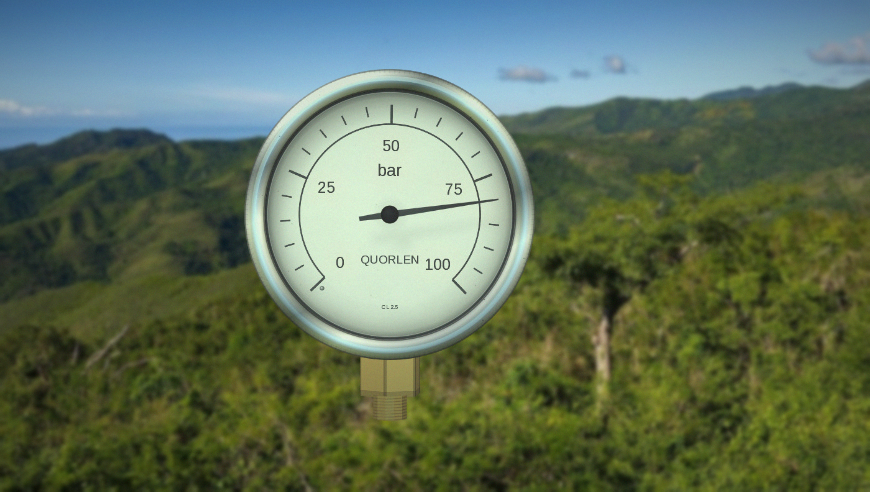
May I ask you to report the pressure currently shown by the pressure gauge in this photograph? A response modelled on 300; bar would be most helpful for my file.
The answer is 80; bar
